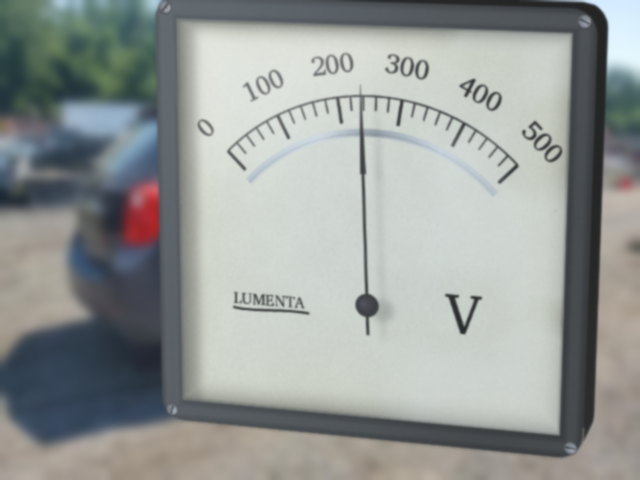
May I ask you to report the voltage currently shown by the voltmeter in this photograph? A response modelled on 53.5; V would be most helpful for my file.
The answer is 240; V
